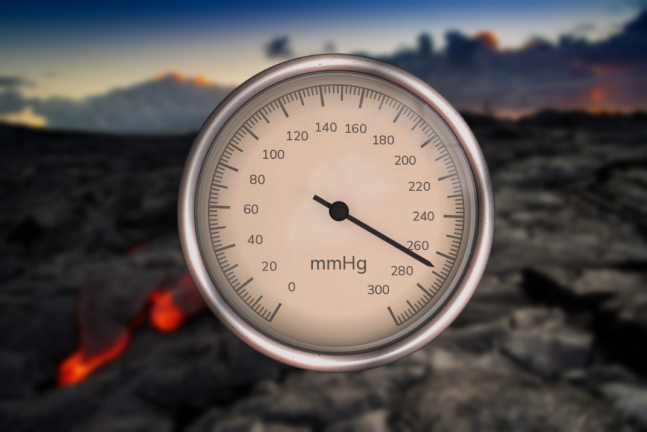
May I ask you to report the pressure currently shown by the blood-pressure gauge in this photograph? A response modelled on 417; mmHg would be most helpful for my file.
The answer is 268; mmHg
